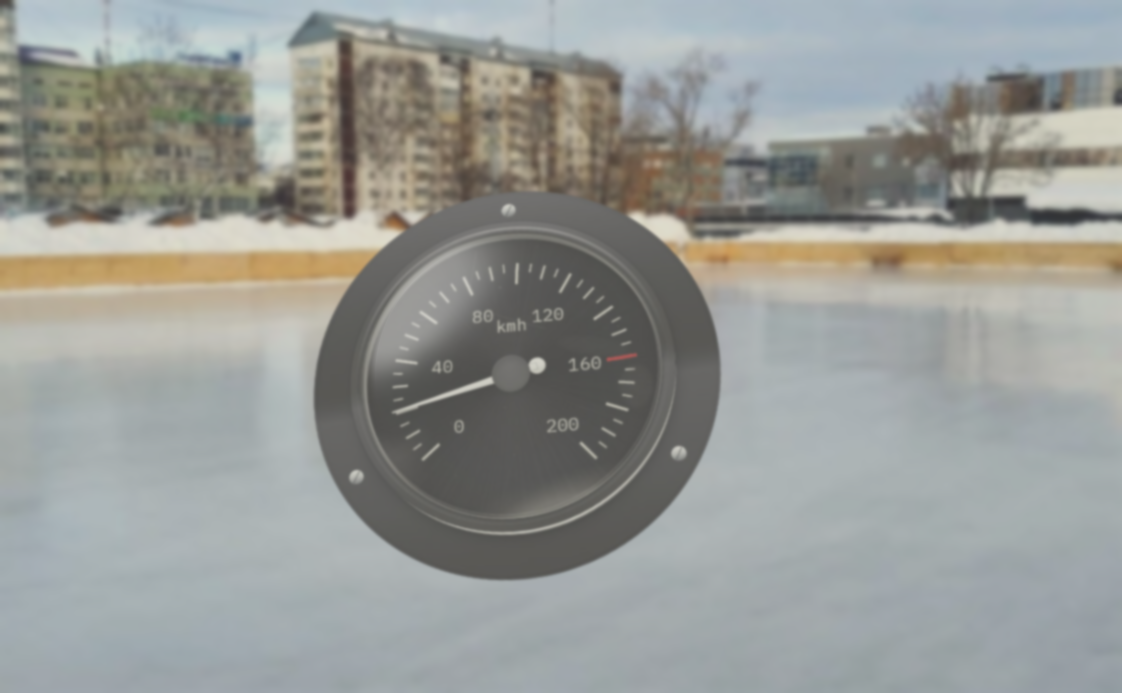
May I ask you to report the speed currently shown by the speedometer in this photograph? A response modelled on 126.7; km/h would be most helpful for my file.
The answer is 20; km/h
